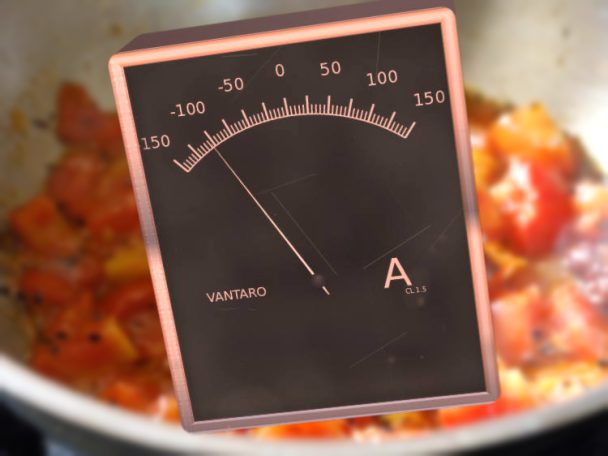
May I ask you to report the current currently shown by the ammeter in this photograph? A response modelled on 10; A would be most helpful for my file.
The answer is -100; A
